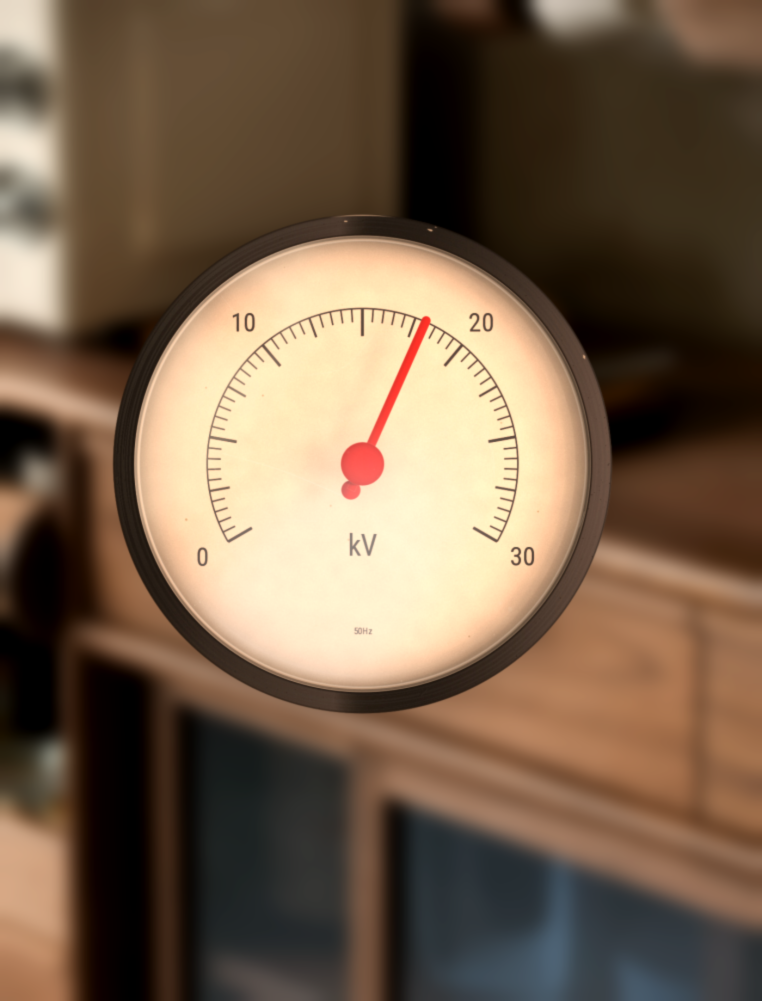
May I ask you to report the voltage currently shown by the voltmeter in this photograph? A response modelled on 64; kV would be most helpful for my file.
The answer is 18; kV
